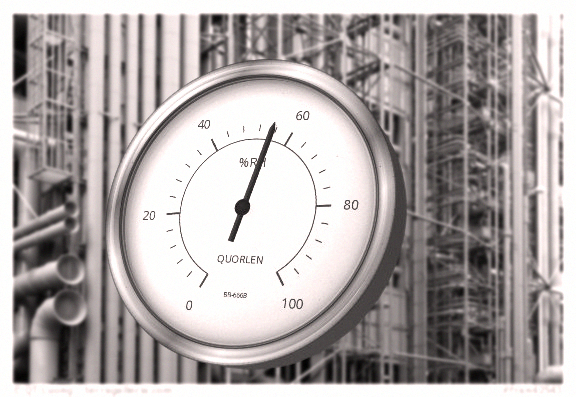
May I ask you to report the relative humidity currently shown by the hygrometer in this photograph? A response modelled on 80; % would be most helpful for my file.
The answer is 56; %
